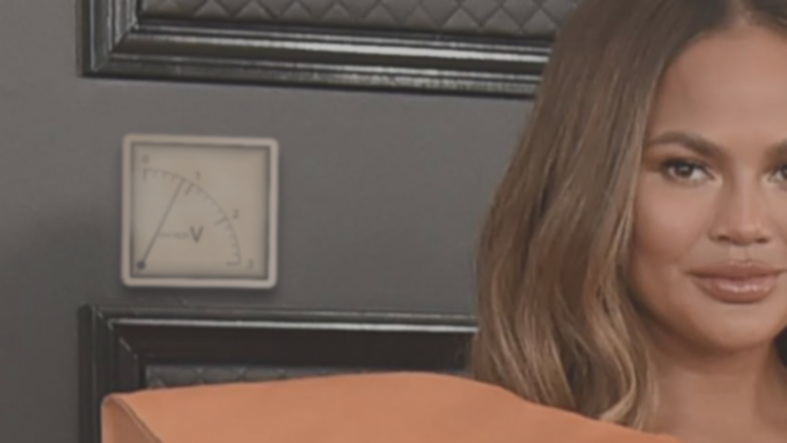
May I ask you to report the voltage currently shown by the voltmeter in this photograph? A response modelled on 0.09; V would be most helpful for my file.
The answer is 0.8; V
